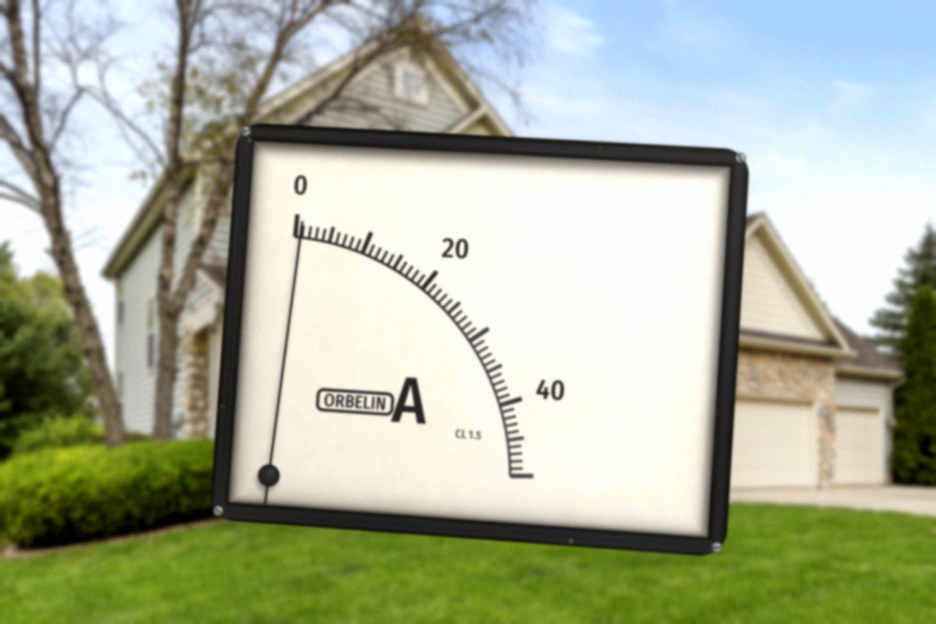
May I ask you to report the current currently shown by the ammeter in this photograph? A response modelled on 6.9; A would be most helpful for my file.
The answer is 1; A
